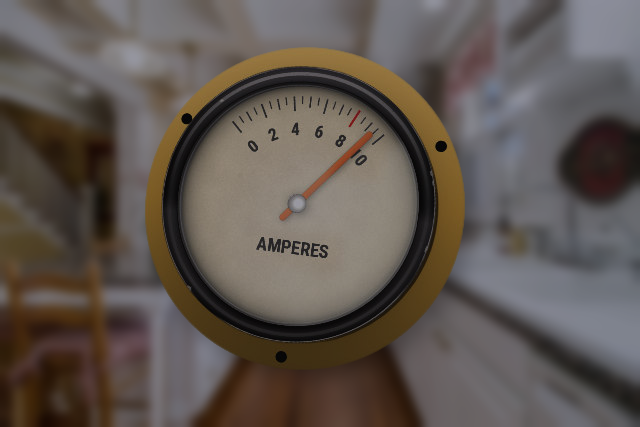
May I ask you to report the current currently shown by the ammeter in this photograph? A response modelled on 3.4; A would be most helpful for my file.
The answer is 9.5; A
